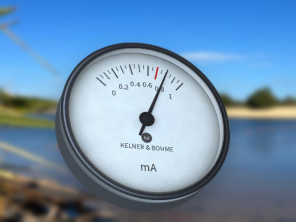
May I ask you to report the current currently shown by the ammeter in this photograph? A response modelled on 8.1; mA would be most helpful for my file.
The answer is 0.8; mA
